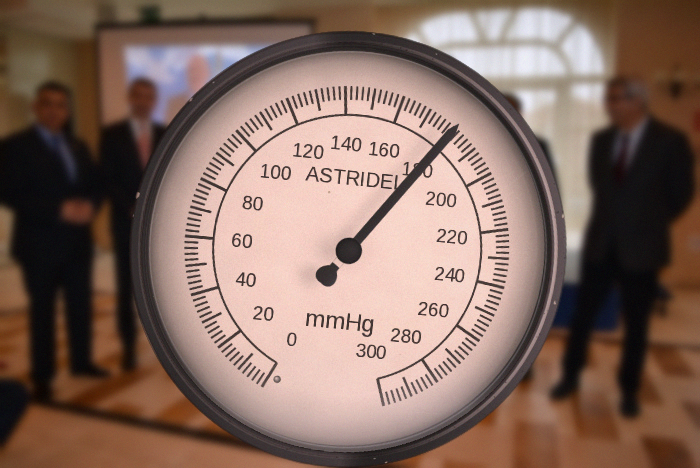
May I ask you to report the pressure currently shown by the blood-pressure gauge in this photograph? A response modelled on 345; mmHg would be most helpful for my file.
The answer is 180; mmHg
